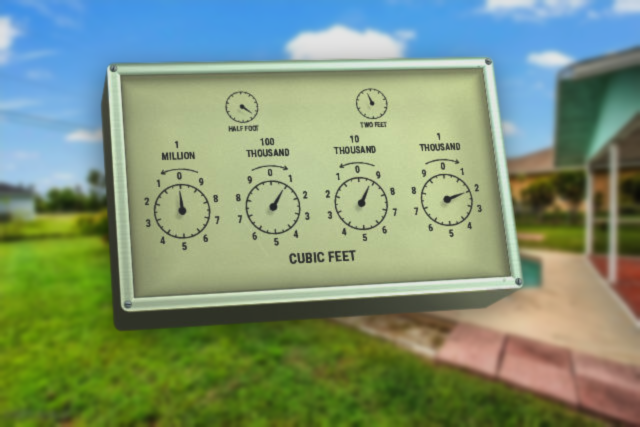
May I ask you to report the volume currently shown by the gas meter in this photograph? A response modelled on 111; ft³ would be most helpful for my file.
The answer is 9200; ft³
